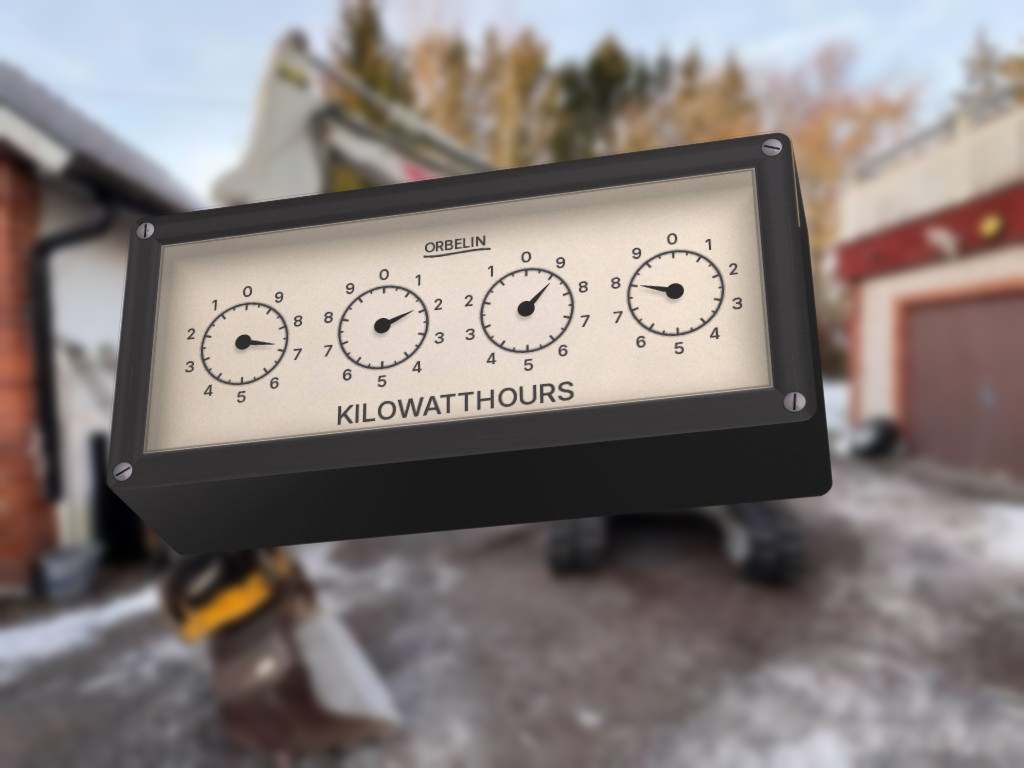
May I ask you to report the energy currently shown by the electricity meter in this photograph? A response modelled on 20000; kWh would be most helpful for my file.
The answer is 7188; kWh
